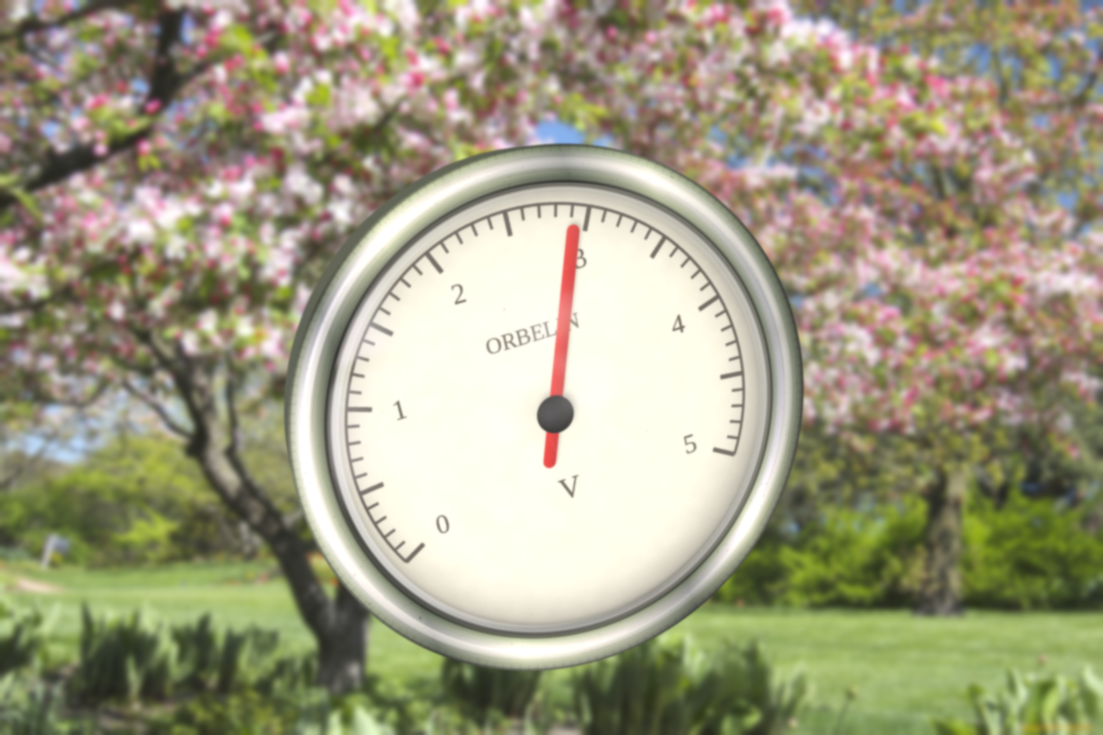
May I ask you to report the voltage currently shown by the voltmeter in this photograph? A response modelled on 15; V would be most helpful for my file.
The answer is 2.9; V
